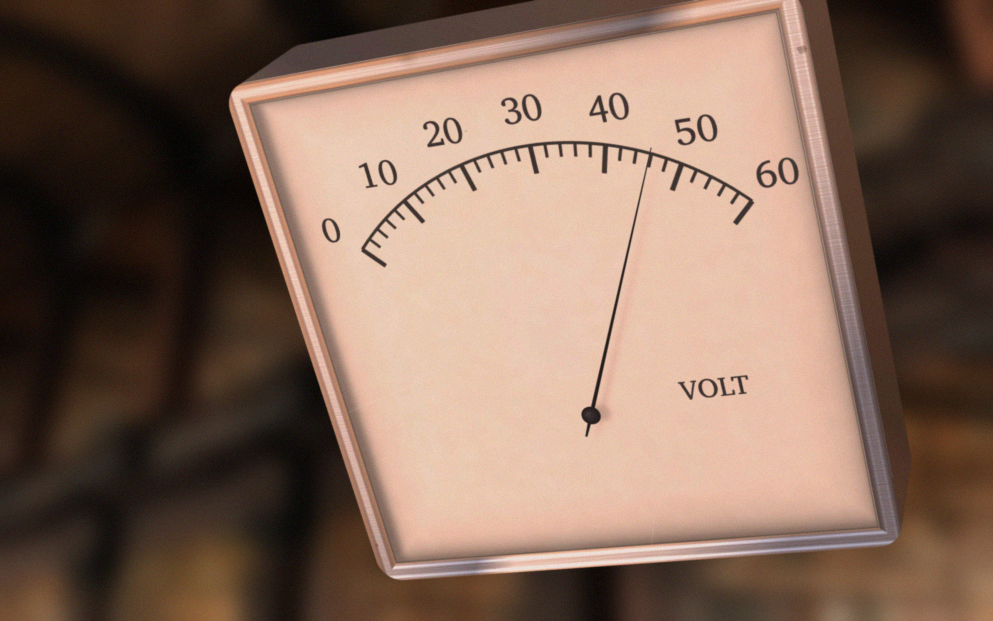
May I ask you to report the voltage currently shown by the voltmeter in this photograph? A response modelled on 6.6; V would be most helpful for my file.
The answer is 46; V
